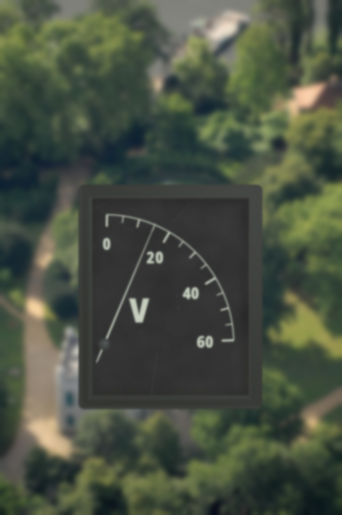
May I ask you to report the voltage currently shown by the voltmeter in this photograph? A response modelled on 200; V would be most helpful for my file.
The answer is 15; V
